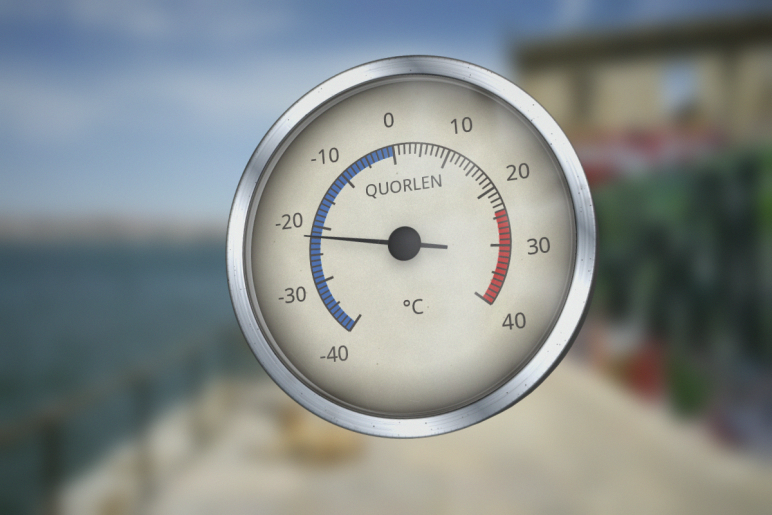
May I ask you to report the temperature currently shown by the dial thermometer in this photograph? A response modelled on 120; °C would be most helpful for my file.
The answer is -22; °C
